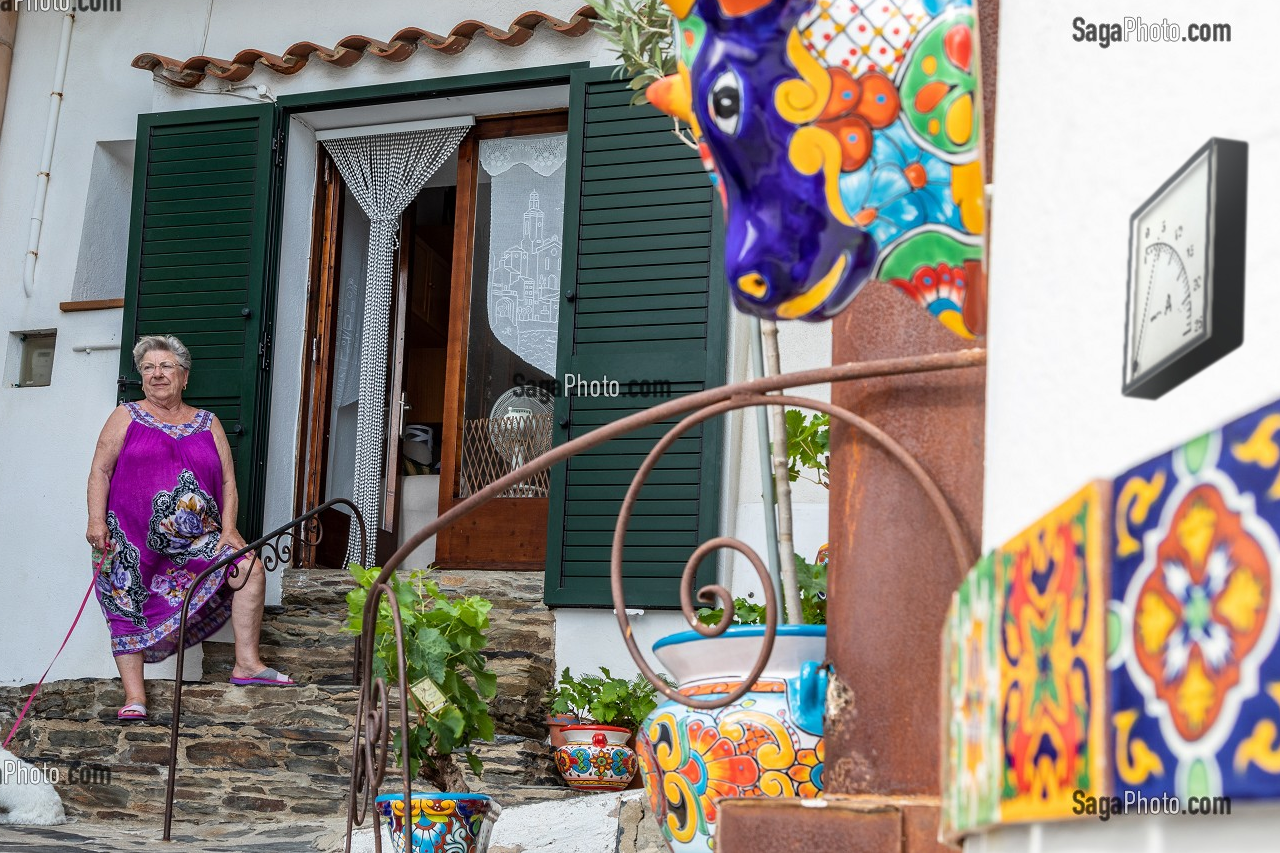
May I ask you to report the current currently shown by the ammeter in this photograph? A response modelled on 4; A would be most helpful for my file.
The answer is 5; A
